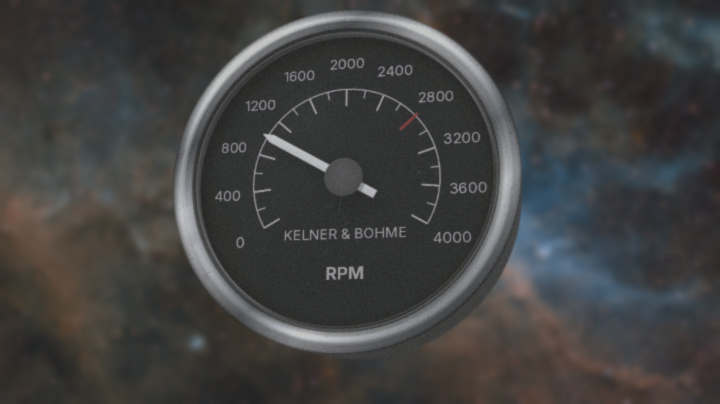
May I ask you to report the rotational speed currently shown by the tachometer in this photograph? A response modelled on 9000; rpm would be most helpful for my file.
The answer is 1000; rpm
